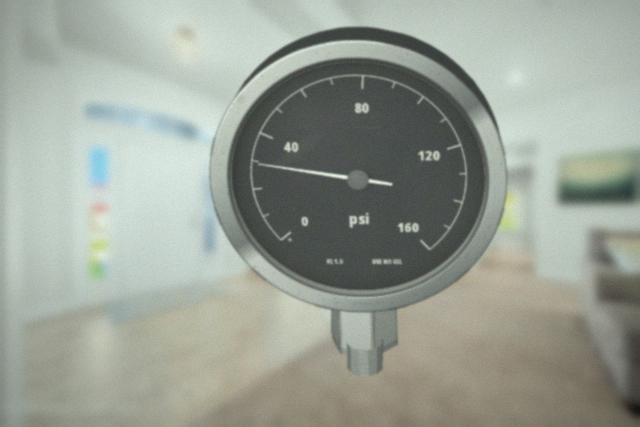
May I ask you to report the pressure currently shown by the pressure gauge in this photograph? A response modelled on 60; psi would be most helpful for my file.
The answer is 30; psi
